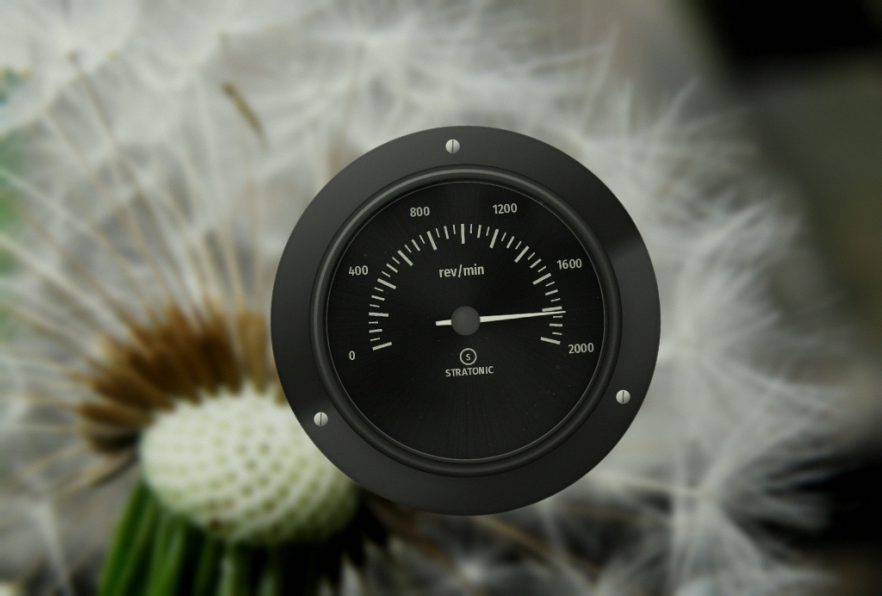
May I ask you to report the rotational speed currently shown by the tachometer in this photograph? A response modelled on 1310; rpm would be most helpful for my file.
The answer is 1825; rpm
